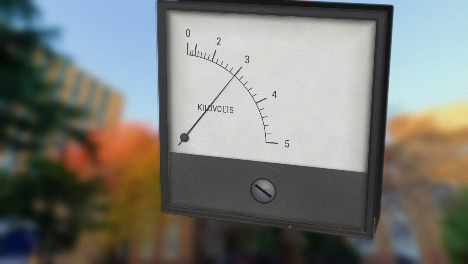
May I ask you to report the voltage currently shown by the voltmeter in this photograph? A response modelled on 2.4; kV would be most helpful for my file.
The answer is 3; kV
